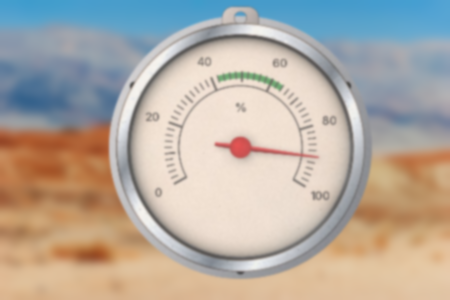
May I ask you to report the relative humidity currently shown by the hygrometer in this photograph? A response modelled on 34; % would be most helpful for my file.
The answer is 90; %
